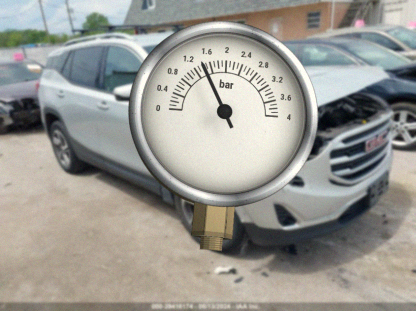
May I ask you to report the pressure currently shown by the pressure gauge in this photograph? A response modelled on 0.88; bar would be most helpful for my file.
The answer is 1.4; bar
